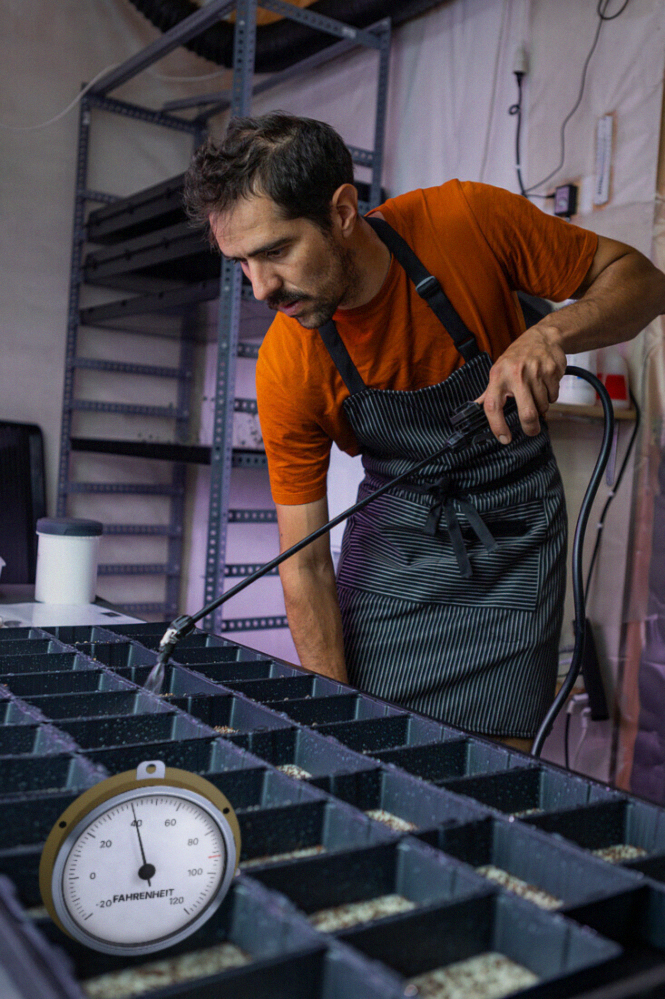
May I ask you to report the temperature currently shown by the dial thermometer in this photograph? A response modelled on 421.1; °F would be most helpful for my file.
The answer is 40; °F
